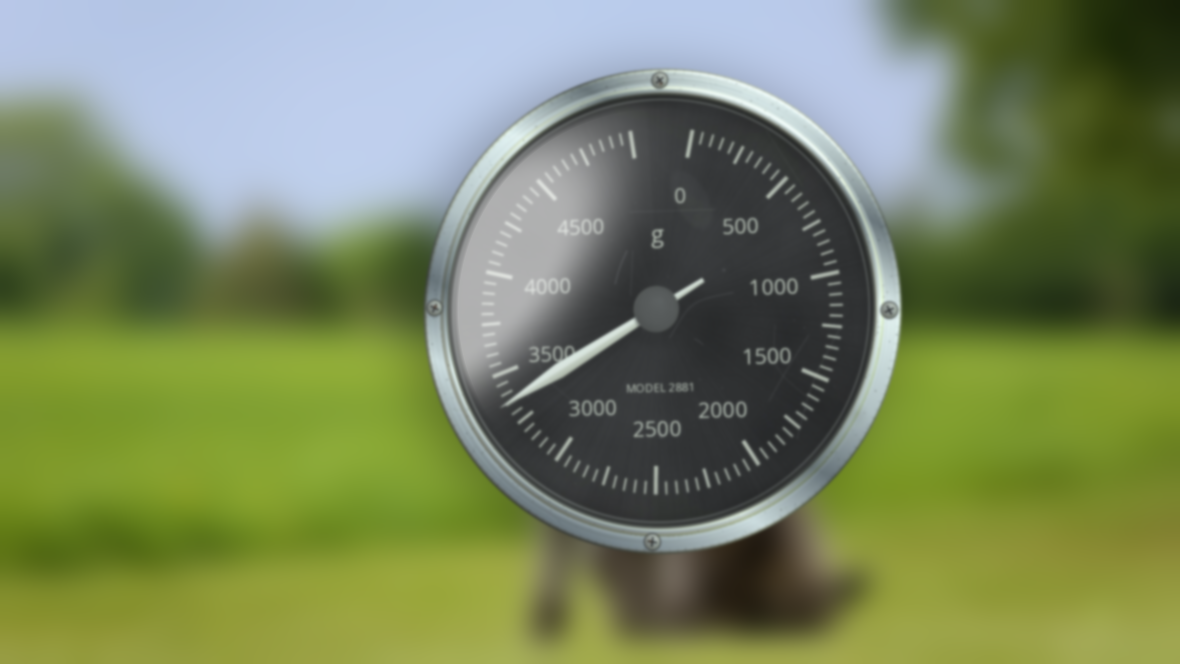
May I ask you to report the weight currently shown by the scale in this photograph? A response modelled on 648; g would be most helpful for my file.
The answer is 3350; g
